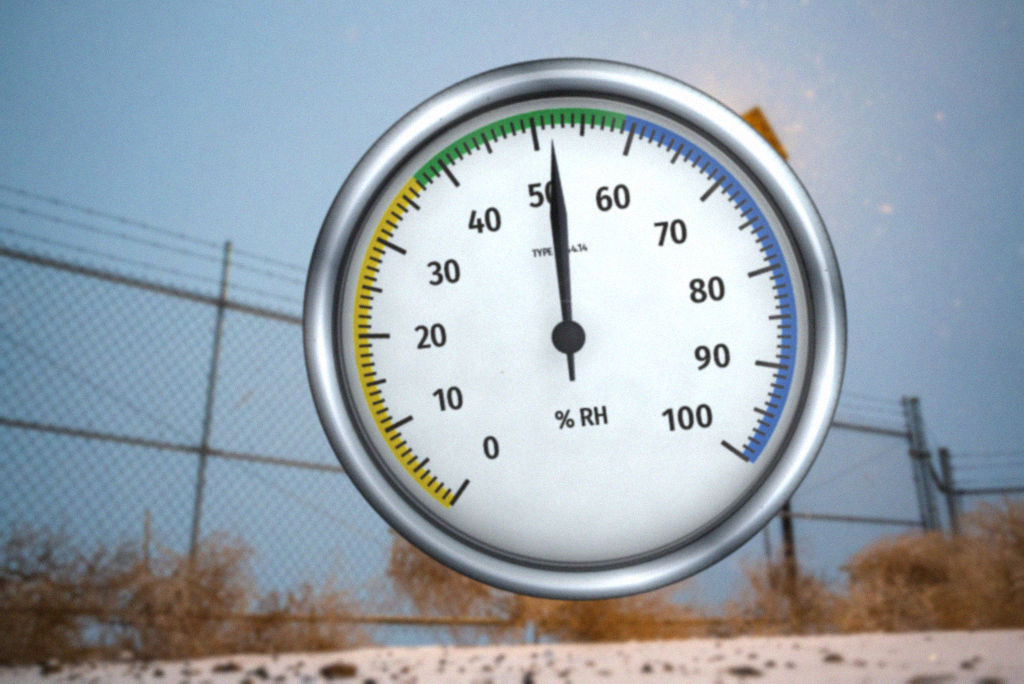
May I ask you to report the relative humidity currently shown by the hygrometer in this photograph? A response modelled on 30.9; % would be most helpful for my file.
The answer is 52; %
